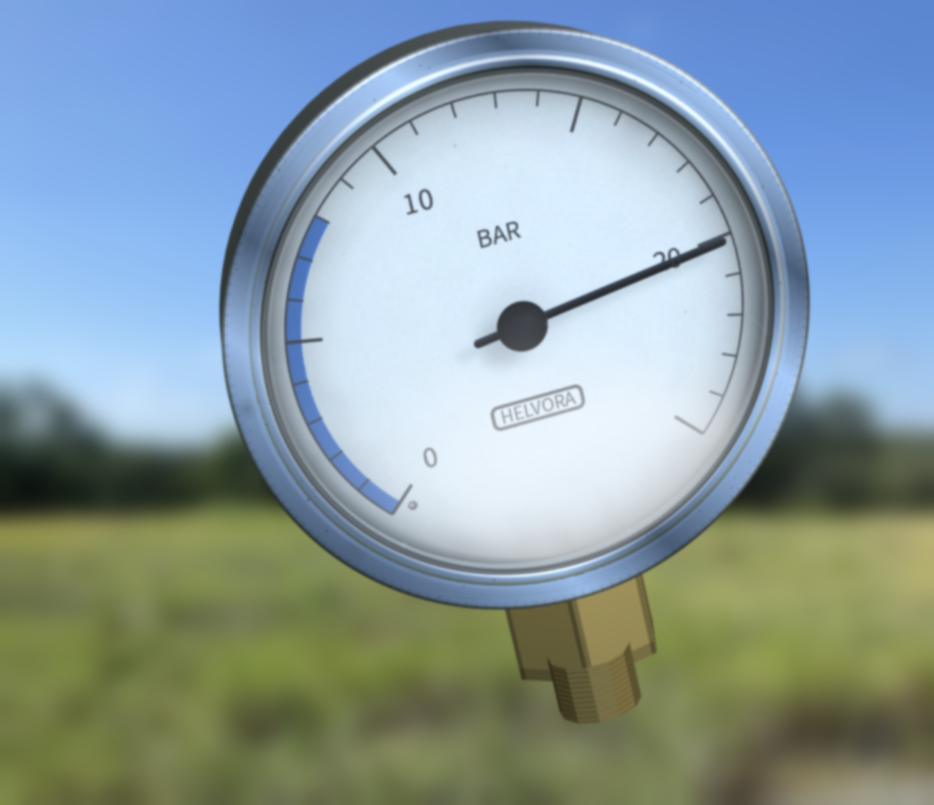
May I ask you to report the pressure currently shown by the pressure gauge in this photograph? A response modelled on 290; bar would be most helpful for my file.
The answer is 20; bar
